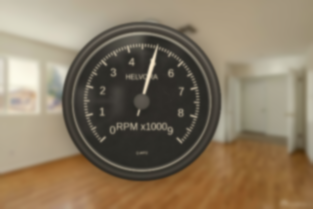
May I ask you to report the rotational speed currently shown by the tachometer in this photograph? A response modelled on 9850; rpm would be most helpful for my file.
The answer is 5000; rpm
